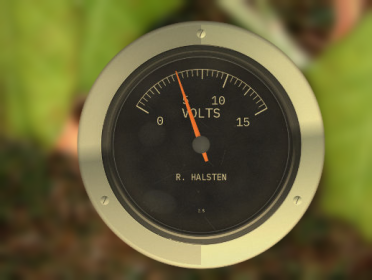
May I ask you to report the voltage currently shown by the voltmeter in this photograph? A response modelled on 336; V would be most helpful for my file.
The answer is 5; V
